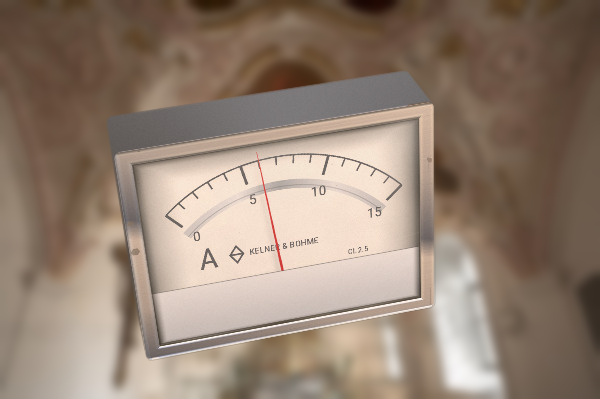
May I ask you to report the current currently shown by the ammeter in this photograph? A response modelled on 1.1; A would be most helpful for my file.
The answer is 6; A
